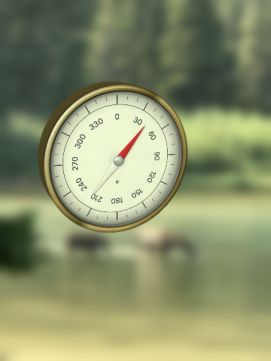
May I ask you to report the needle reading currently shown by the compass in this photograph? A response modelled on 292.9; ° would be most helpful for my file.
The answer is 40; °
